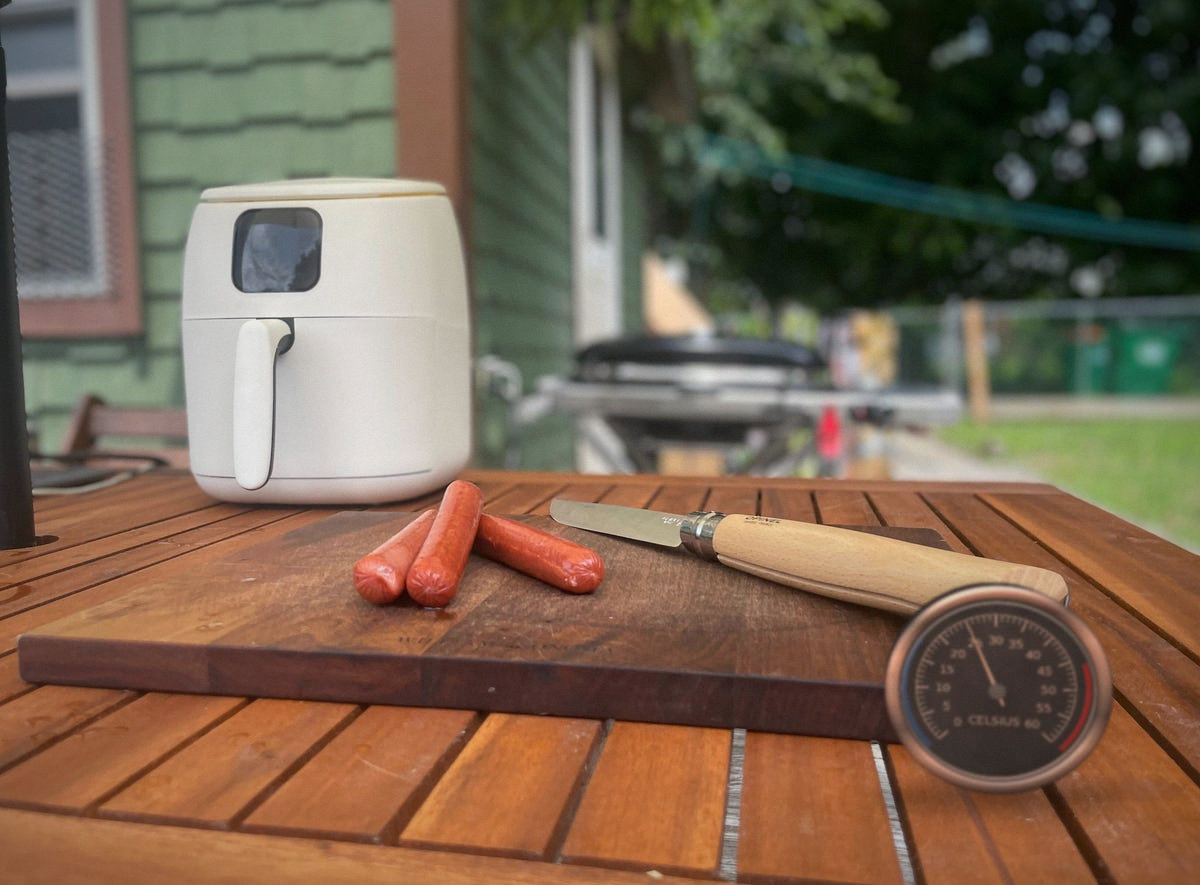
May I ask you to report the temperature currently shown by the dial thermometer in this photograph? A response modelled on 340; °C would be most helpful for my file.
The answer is 25; °C
